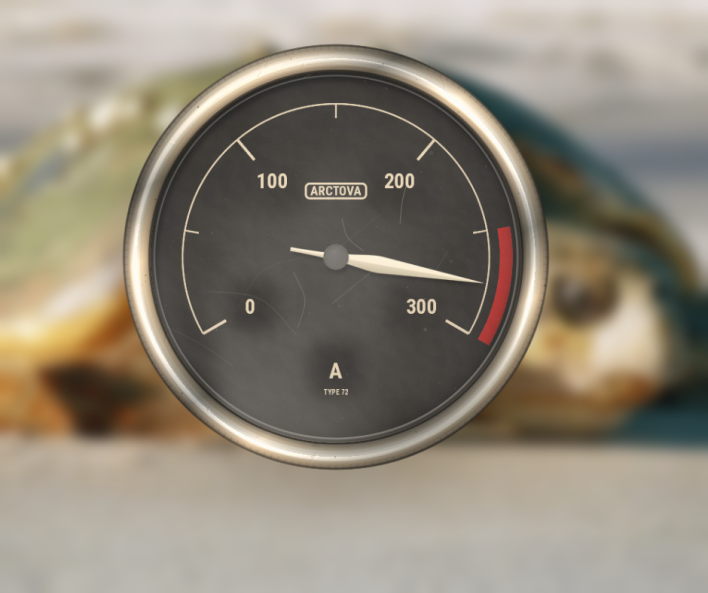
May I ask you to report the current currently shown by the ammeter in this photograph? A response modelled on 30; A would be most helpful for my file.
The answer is 275; A
